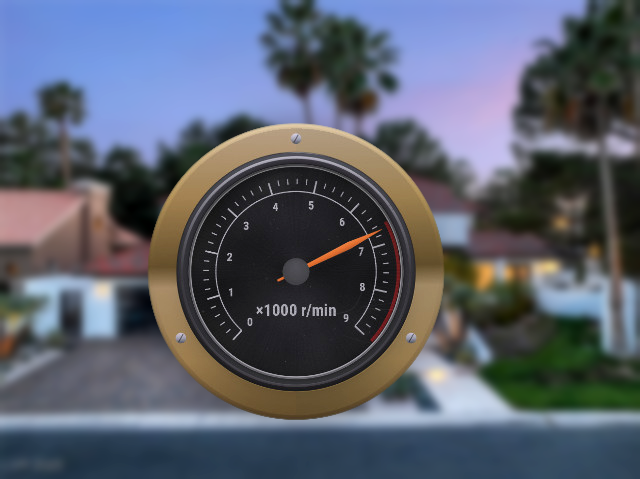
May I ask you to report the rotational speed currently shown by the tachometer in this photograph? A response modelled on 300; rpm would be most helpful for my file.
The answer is 6700; rpm
